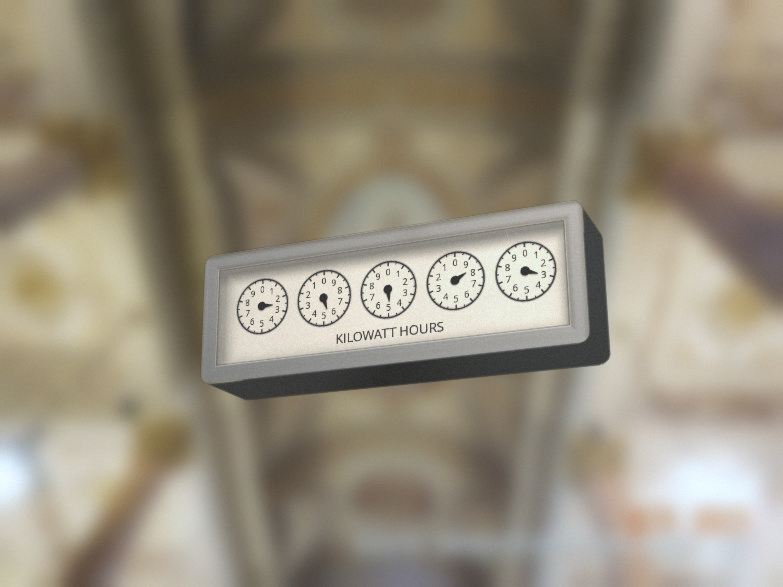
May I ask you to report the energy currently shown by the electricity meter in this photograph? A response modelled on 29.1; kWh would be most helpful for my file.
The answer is 25483; kWh
